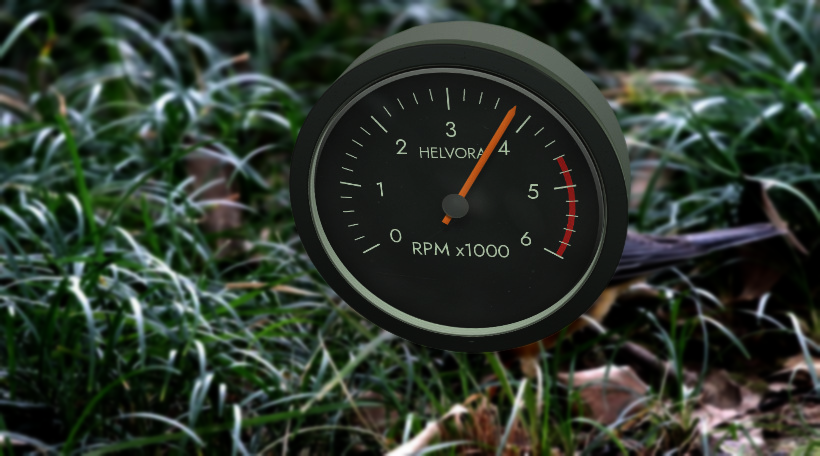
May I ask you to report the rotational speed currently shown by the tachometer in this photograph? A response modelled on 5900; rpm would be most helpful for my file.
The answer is 3800; rpm
